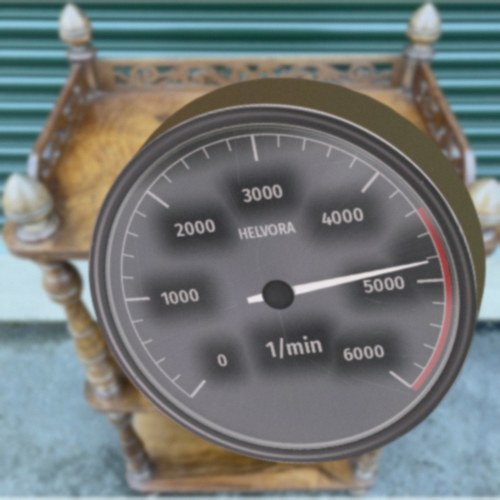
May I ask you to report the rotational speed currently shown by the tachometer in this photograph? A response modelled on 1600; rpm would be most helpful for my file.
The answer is 4800; rpm
